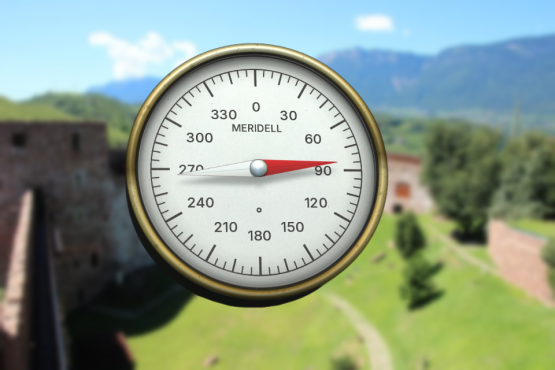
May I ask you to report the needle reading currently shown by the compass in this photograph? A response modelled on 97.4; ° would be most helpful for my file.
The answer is 85; °
